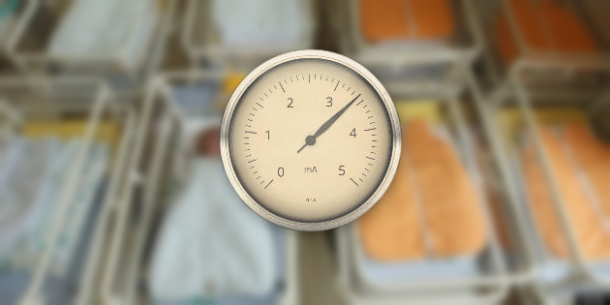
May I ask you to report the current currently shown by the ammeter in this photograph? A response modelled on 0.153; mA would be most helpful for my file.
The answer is 3.4; mA
